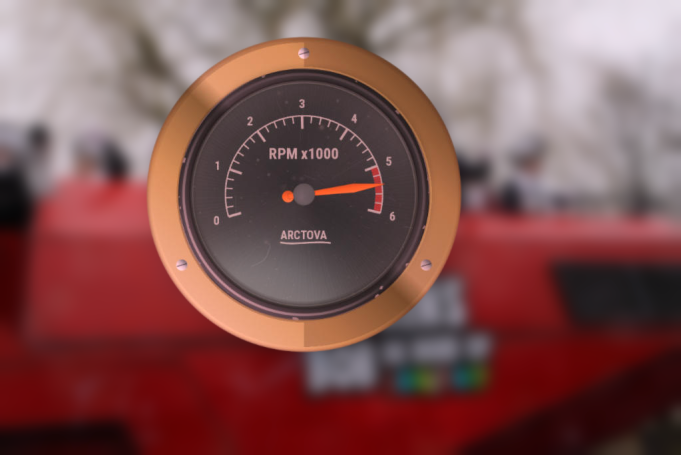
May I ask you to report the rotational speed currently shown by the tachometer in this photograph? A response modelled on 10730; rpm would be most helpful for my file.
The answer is 5400; rpm
